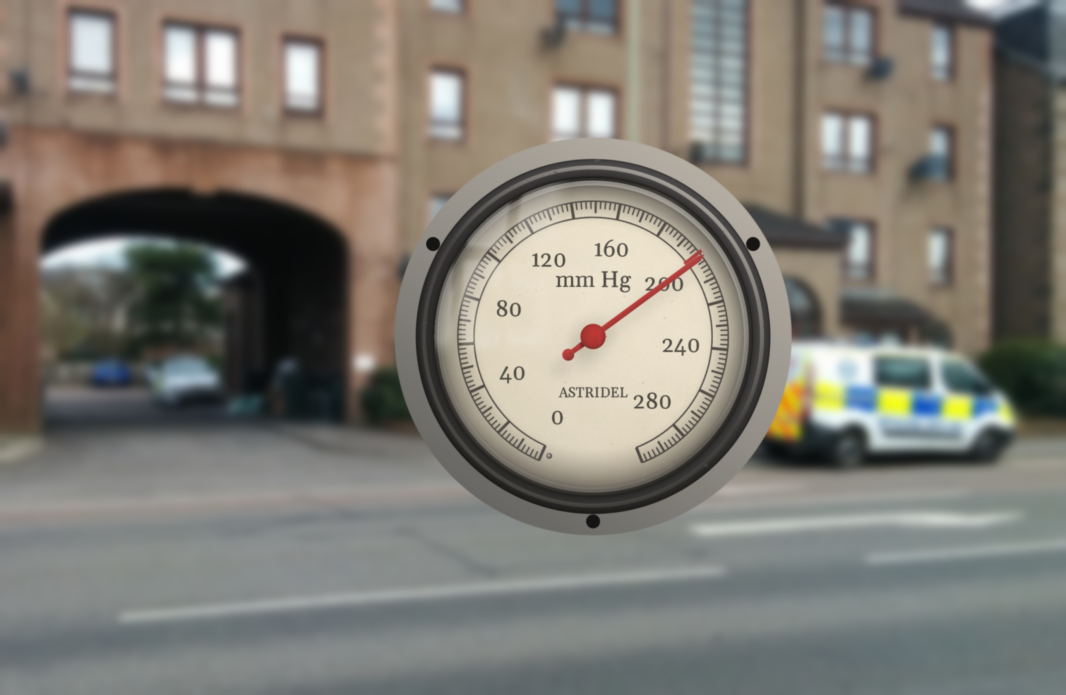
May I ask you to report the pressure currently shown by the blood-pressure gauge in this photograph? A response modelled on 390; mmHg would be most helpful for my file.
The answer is 200; mmHg
